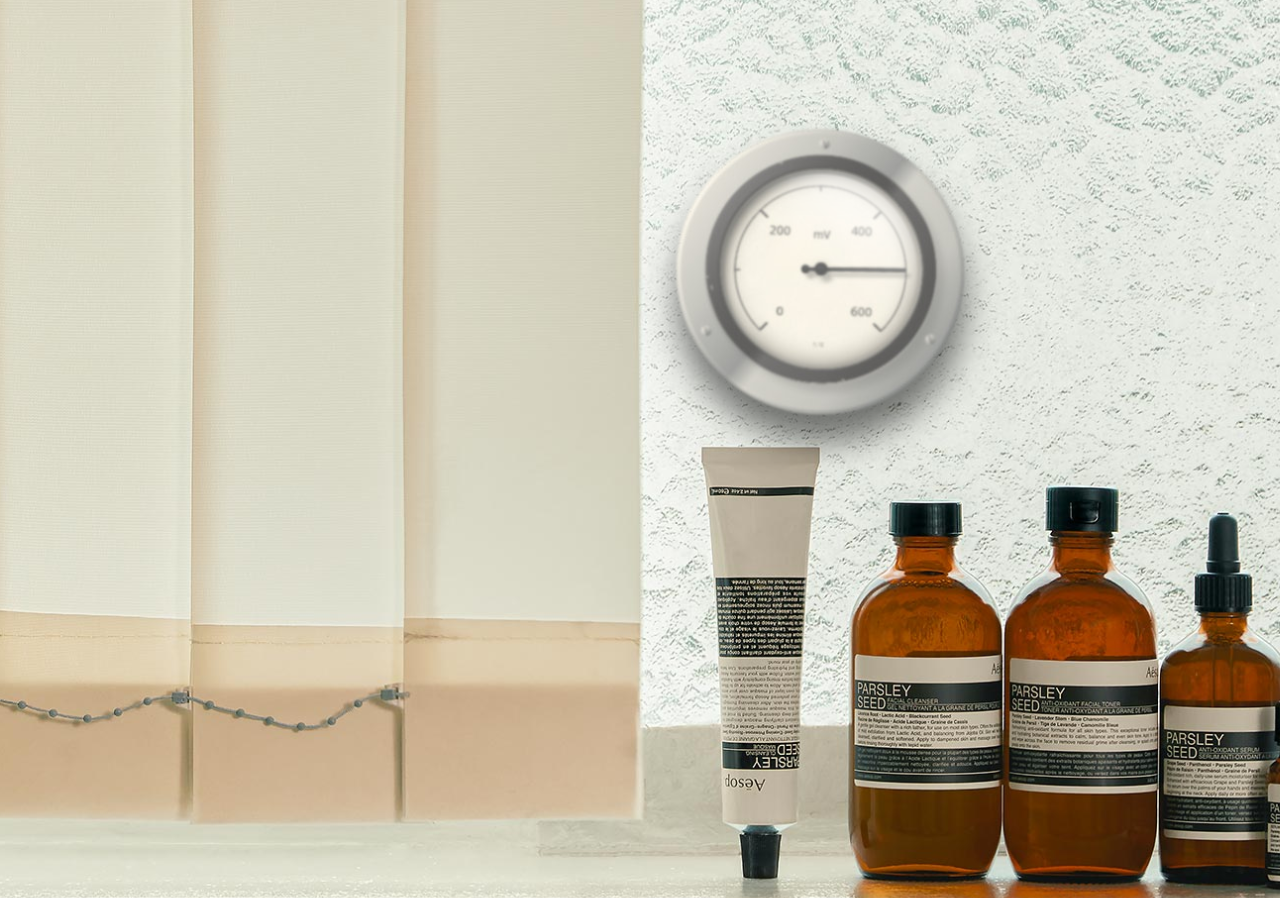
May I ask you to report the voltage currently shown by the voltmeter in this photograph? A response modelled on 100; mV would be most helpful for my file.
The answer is 500; mV
